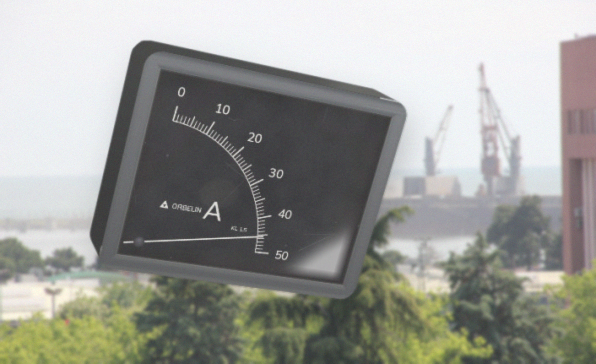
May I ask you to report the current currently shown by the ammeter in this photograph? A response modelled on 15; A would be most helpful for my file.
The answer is 45; A
